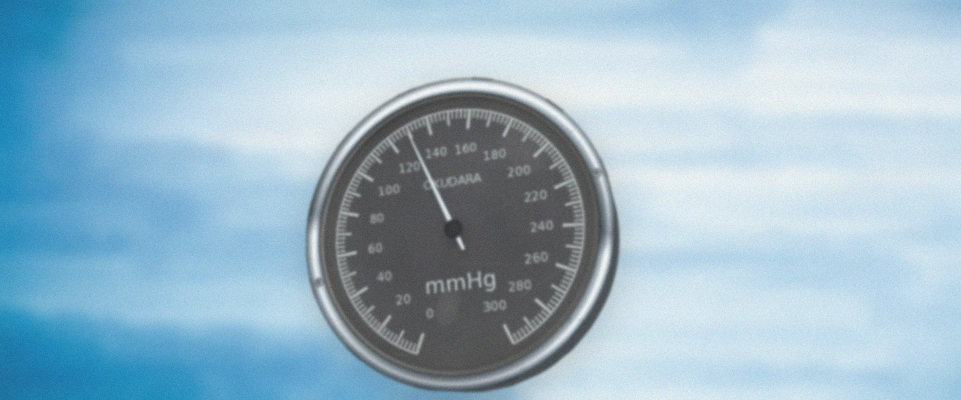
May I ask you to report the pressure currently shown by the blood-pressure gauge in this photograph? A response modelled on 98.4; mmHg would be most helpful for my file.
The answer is 130; mmHg
